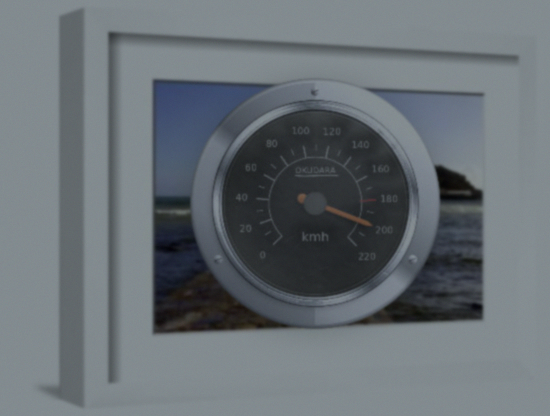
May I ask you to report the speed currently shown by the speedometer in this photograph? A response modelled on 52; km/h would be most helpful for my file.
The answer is 200; km/h
